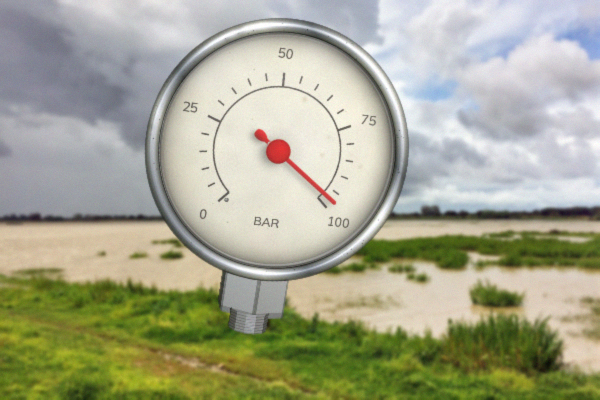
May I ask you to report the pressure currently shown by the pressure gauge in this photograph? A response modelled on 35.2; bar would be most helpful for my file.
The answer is 97.5; bar
